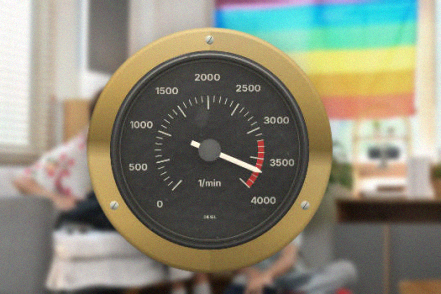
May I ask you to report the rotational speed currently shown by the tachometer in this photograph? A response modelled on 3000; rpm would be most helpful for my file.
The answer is 3700; rpm
